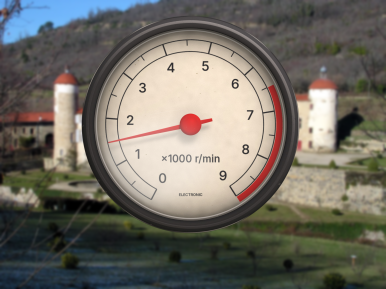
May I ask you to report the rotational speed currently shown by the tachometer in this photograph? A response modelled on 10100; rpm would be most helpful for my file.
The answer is 1500; rpm
